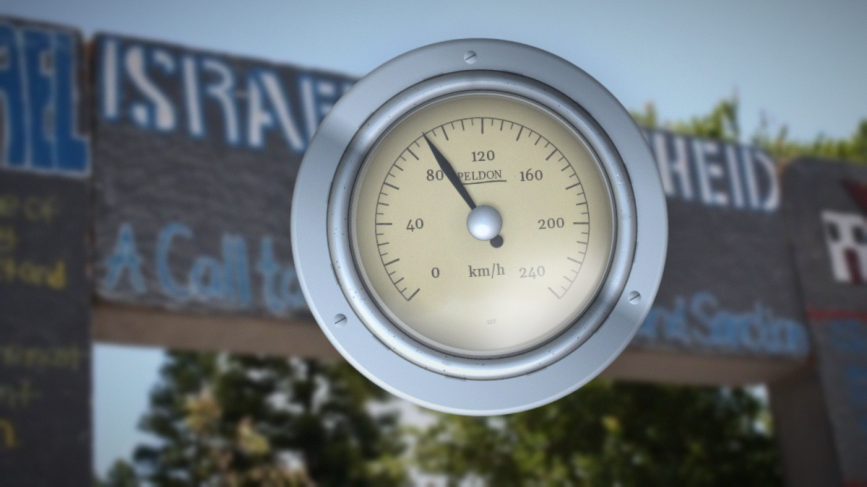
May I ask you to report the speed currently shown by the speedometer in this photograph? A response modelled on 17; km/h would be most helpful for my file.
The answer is 90; km/h
